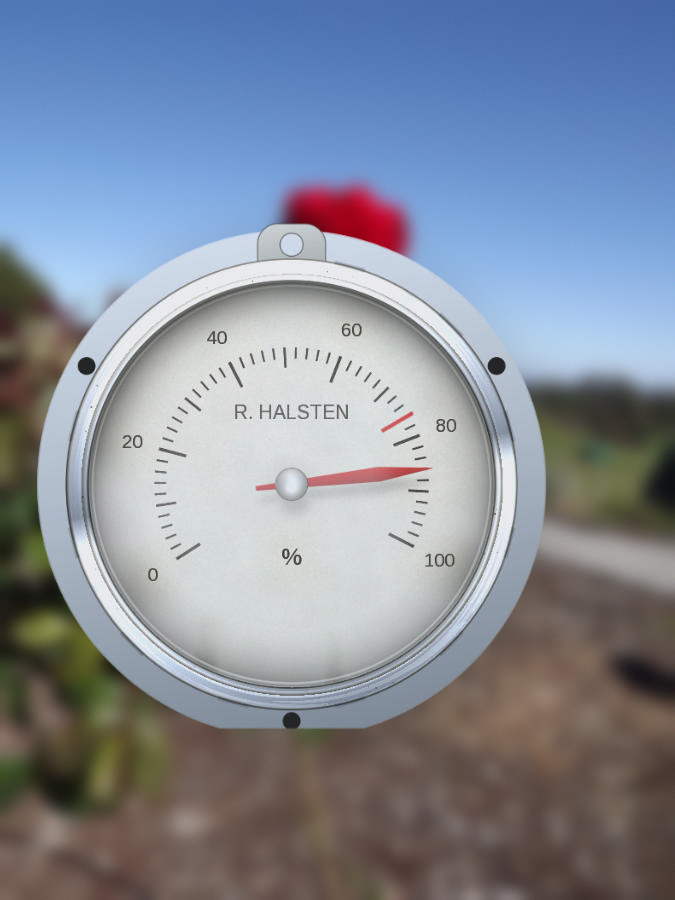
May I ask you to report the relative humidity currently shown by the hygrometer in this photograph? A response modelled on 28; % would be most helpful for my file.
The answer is 86; %
